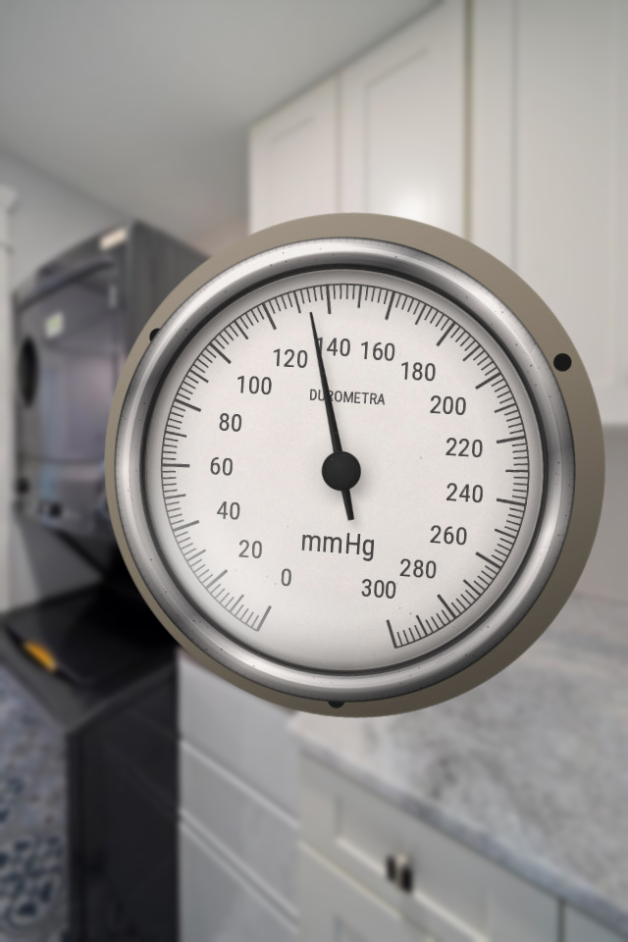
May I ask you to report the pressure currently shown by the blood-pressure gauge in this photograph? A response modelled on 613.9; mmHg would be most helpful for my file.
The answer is 134; mmHg
